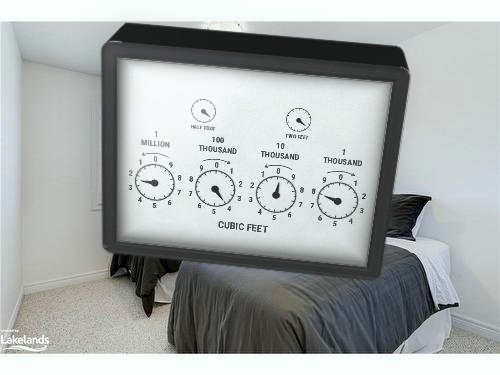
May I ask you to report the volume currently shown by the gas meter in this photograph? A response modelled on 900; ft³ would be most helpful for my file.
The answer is 239800; ft³
